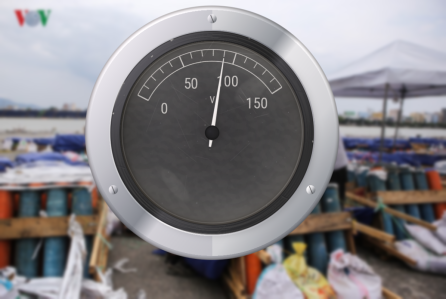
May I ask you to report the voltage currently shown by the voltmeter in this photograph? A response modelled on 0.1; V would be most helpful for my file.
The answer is 90; V
